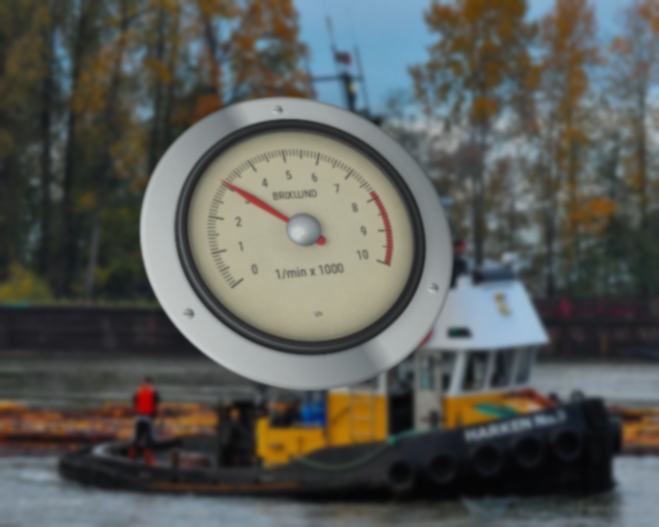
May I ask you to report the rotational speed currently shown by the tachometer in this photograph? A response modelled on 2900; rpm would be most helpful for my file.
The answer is 3000; rpm
